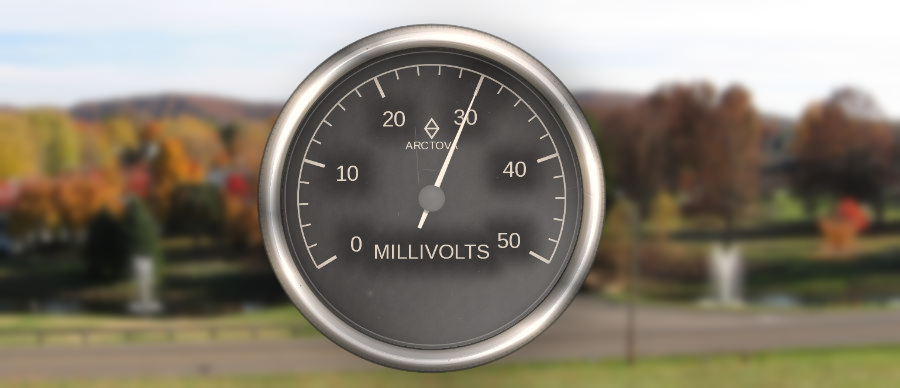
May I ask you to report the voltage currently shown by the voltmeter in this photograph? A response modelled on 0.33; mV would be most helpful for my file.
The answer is 30; mV
